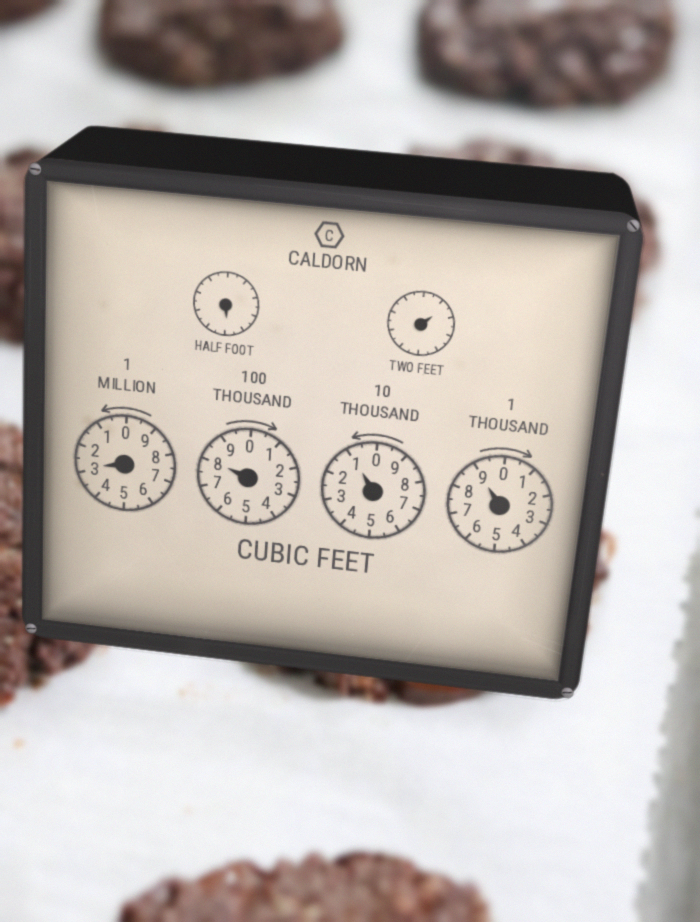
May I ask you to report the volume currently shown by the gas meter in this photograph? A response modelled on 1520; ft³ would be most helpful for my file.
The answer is 280900; ft³
